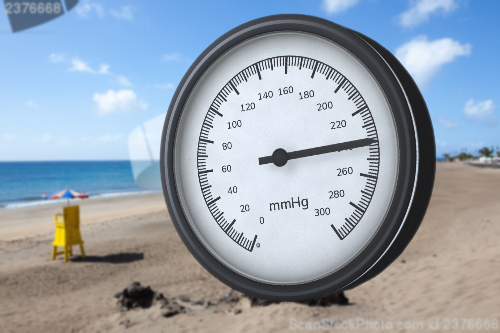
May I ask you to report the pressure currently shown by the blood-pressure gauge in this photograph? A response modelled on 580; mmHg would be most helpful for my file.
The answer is 240; mmHg
